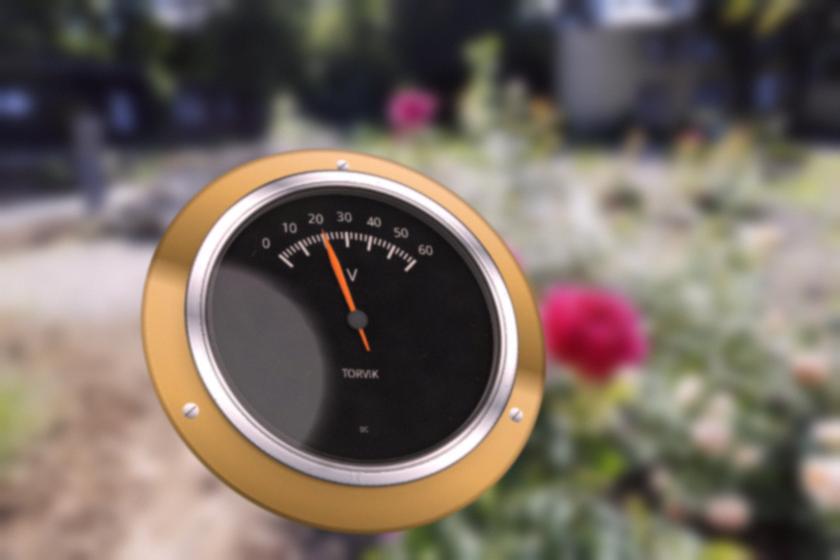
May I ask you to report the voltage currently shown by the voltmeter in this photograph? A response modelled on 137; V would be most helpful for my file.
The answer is 20; V
